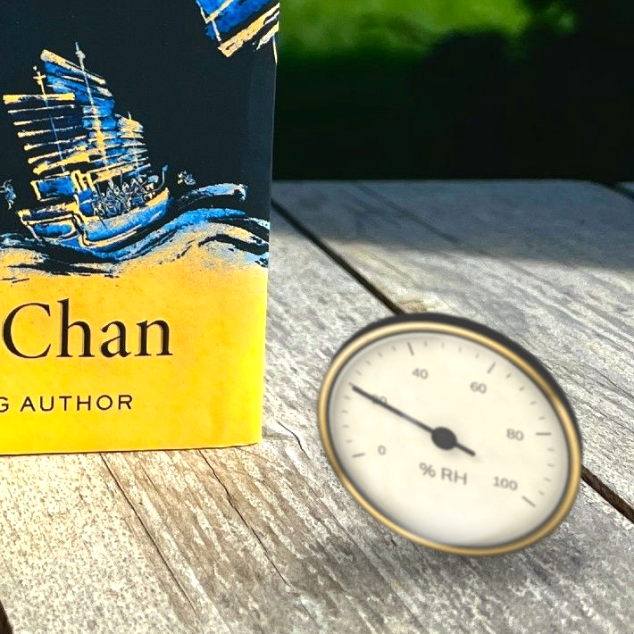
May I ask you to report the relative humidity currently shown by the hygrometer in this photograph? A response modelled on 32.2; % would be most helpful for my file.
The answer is 20; %
